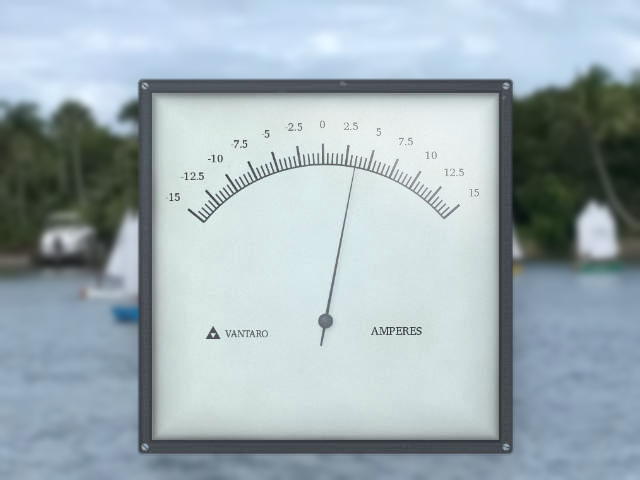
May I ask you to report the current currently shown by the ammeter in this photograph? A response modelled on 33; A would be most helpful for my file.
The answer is 3.5; A
